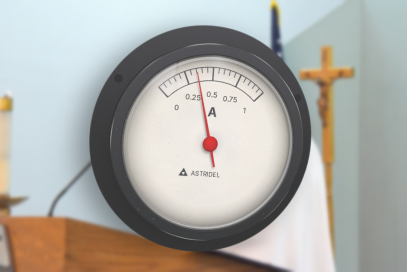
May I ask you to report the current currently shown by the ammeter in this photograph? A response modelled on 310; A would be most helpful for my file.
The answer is 0.35; A
